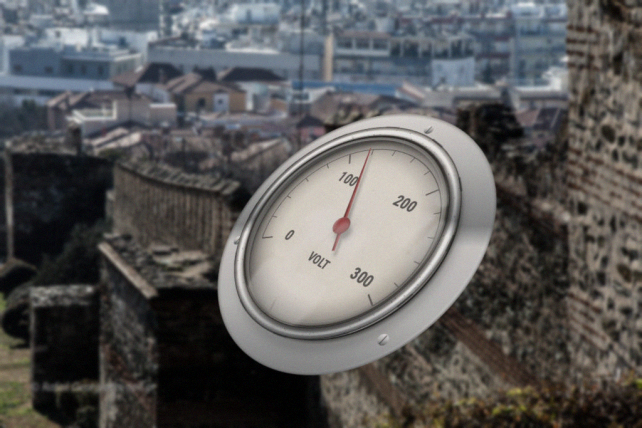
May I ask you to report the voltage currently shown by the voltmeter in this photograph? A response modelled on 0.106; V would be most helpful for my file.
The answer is 120; V
